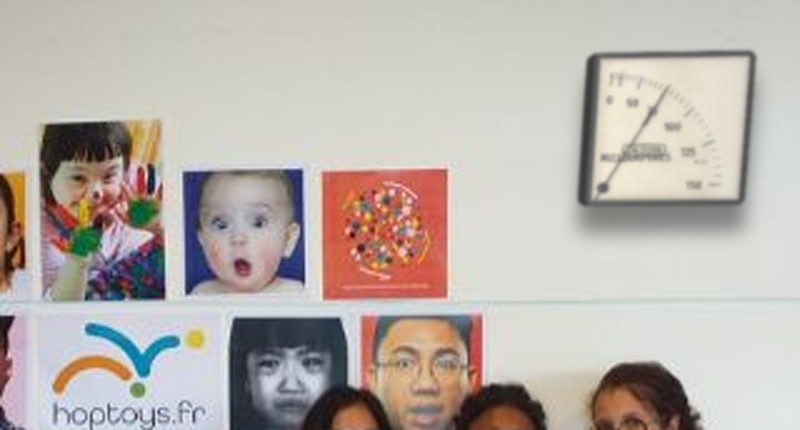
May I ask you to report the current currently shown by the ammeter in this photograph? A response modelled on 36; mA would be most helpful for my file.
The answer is 75; mA
